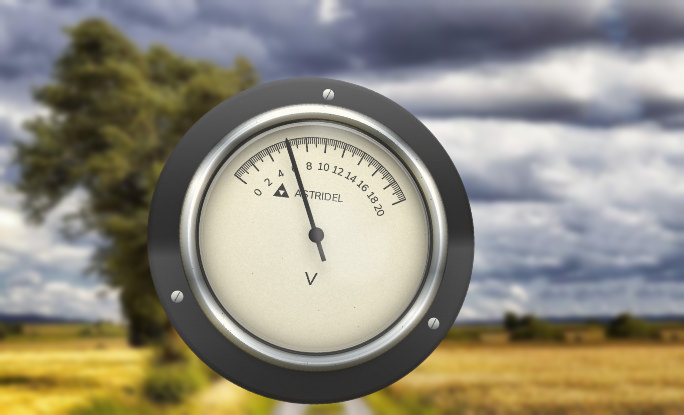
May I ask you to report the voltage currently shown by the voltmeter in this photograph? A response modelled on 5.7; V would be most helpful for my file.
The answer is 6; V
